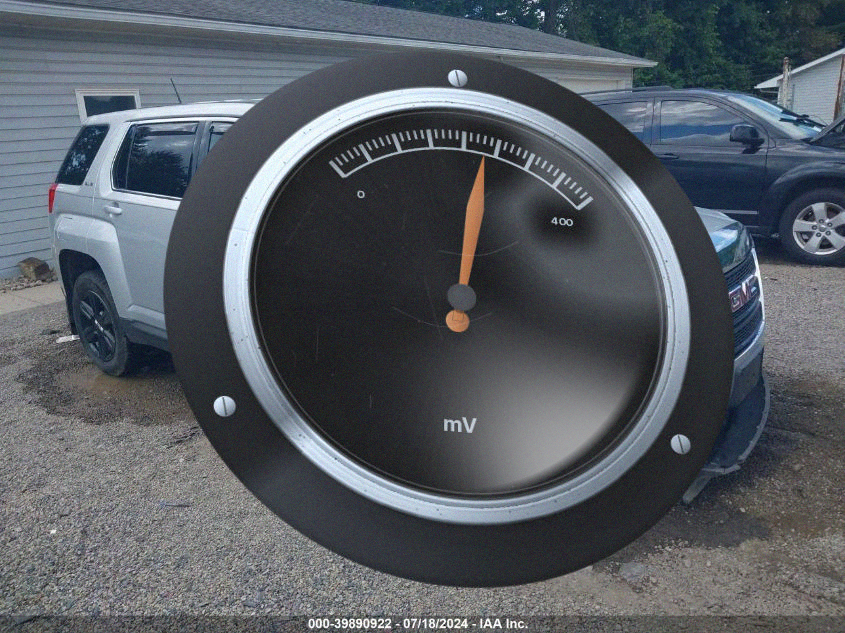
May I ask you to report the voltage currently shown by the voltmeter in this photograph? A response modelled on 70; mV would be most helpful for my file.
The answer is 230; mV
